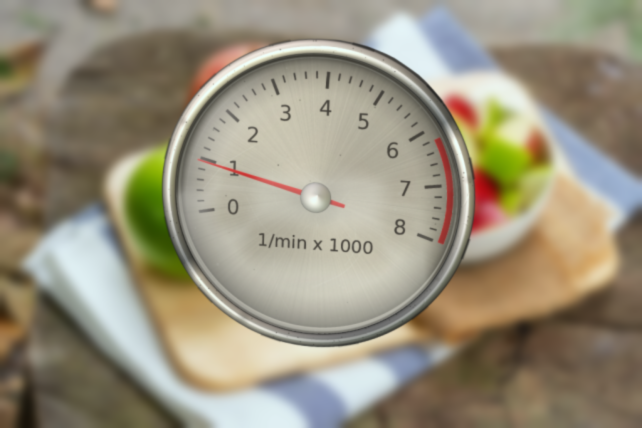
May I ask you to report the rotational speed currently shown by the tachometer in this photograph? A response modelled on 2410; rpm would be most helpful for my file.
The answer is 1000; rpm
